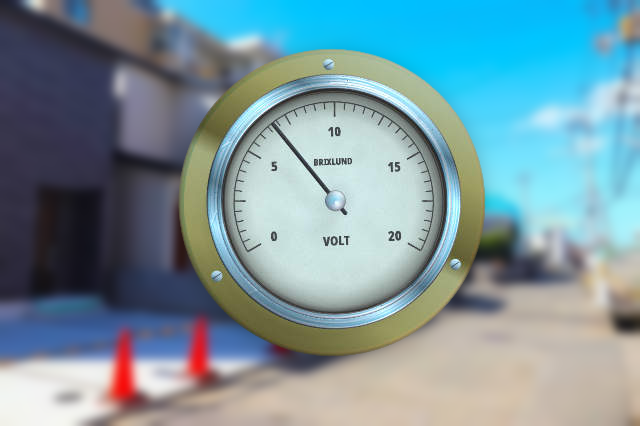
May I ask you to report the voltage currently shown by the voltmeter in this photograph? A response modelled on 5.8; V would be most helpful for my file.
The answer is 6.75; V
